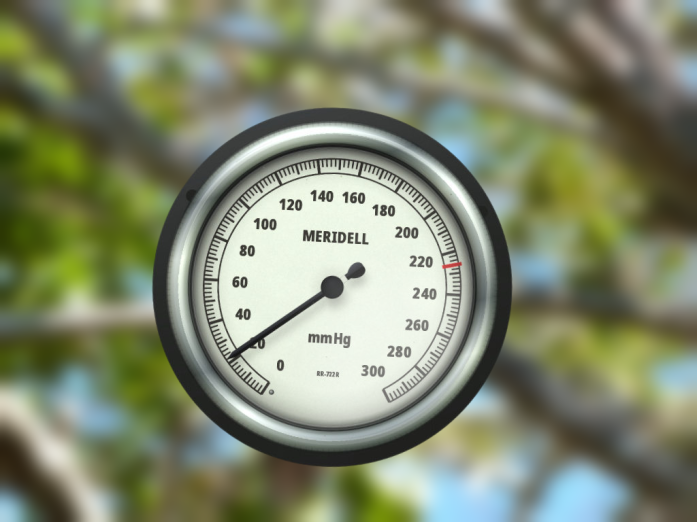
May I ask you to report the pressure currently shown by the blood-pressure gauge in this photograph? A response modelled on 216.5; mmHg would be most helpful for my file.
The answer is 22; mmHg
